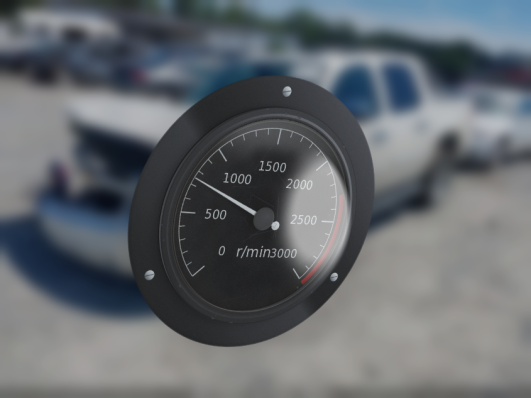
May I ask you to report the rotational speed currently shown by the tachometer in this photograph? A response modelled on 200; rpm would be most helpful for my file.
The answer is 750; rpm
